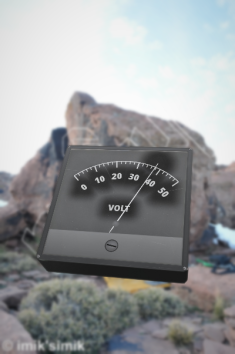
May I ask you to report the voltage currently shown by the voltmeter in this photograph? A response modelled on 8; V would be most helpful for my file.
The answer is 38; V
